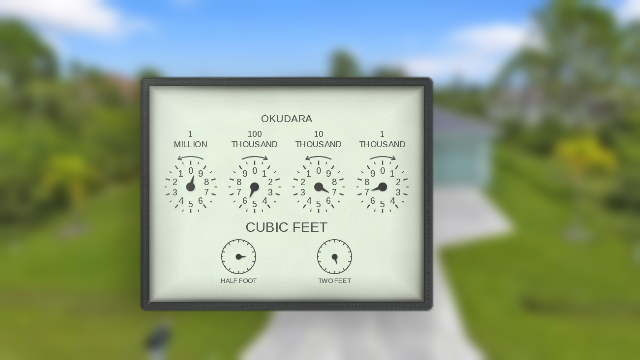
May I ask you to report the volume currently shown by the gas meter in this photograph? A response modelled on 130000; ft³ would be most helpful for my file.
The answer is 956700; ft³
